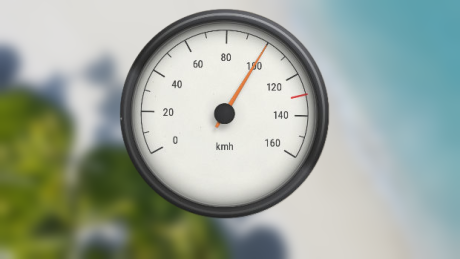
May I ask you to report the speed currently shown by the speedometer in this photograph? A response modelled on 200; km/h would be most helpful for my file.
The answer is 100; km/h
